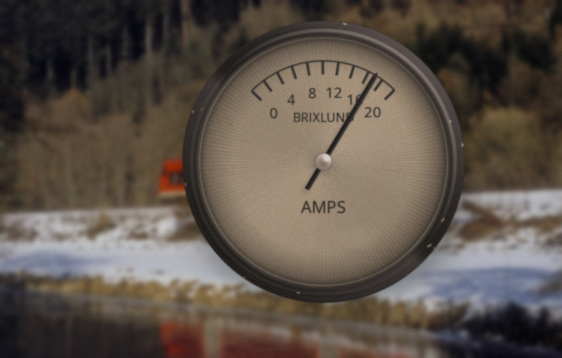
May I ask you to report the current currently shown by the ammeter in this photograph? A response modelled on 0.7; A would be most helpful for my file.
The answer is 17; A
